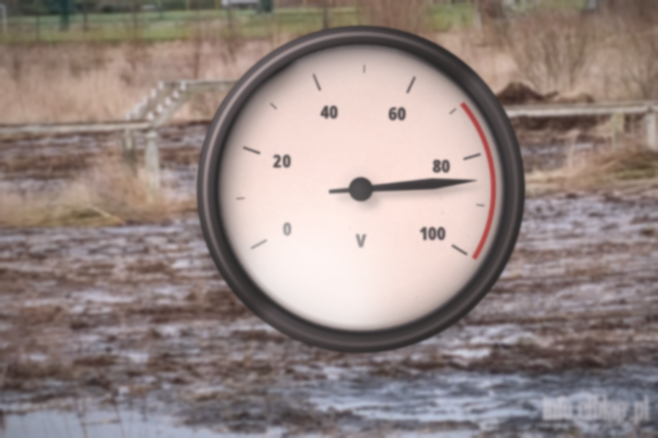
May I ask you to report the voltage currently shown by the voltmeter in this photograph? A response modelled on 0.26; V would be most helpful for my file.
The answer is 85; V
